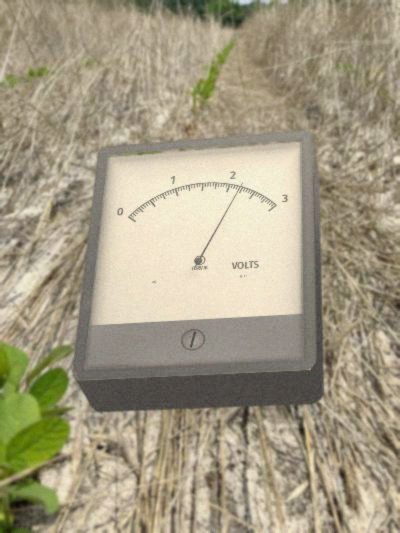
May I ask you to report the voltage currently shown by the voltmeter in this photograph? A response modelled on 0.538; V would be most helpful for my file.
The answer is 2.25; V
